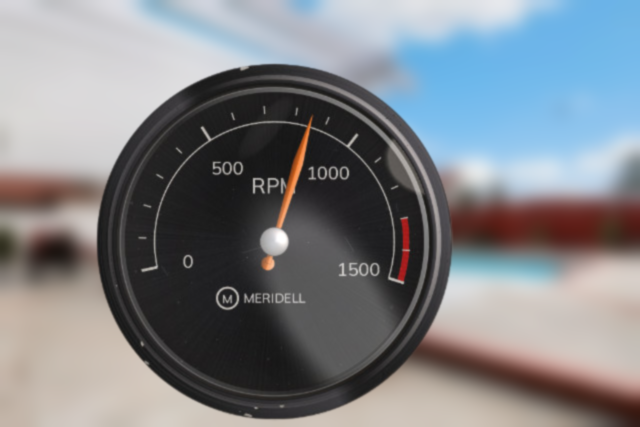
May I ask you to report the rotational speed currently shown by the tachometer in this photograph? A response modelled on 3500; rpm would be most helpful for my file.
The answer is 850; rpm
